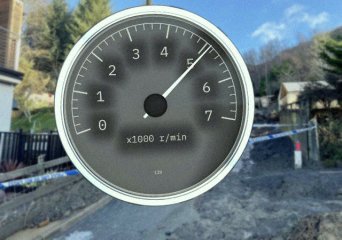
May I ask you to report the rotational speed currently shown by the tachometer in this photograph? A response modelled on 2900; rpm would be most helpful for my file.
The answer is 5100; rpm
